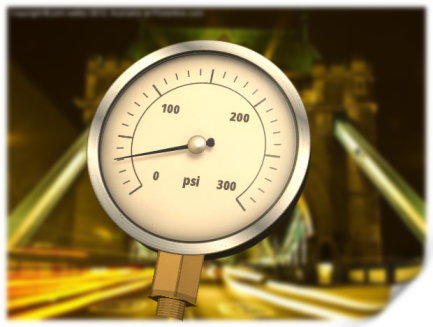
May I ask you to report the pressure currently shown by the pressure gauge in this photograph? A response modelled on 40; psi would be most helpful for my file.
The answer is 30; psi
